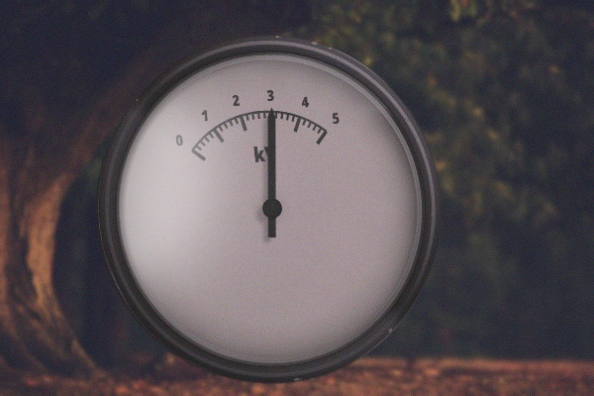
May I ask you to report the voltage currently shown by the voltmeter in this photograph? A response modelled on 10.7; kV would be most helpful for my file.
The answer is 3; kV
